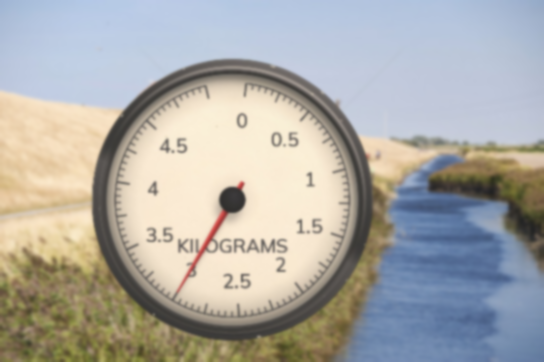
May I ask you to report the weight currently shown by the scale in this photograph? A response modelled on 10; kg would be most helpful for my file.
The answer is 3; kg
